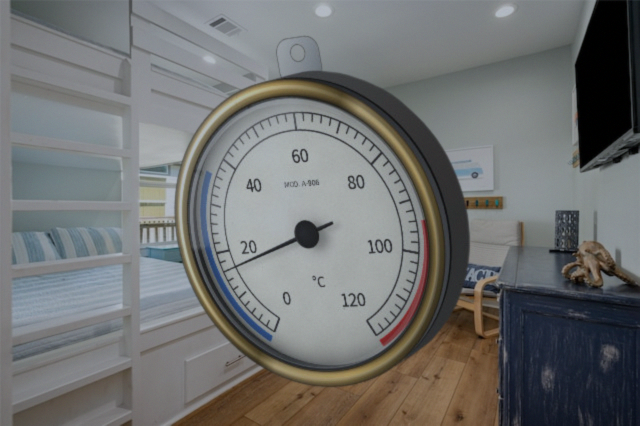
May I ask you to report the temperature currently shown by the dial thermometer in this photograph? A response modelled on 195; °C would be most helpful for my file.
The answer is 16; °C
